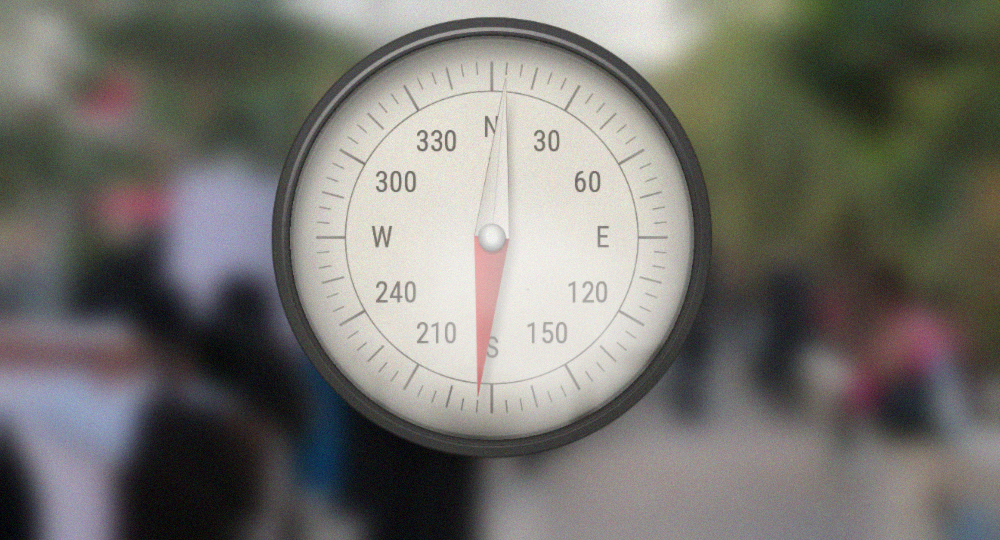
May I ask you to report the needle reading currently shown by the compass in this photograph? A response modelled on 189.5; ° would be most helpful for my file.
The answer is 185; °
